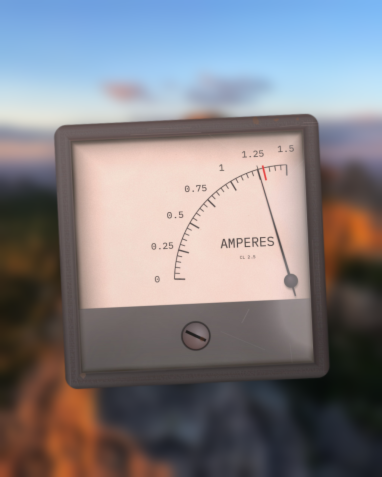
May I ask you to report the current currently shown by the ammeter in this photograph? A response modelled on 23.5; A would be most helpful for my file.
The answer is 1.25; A
